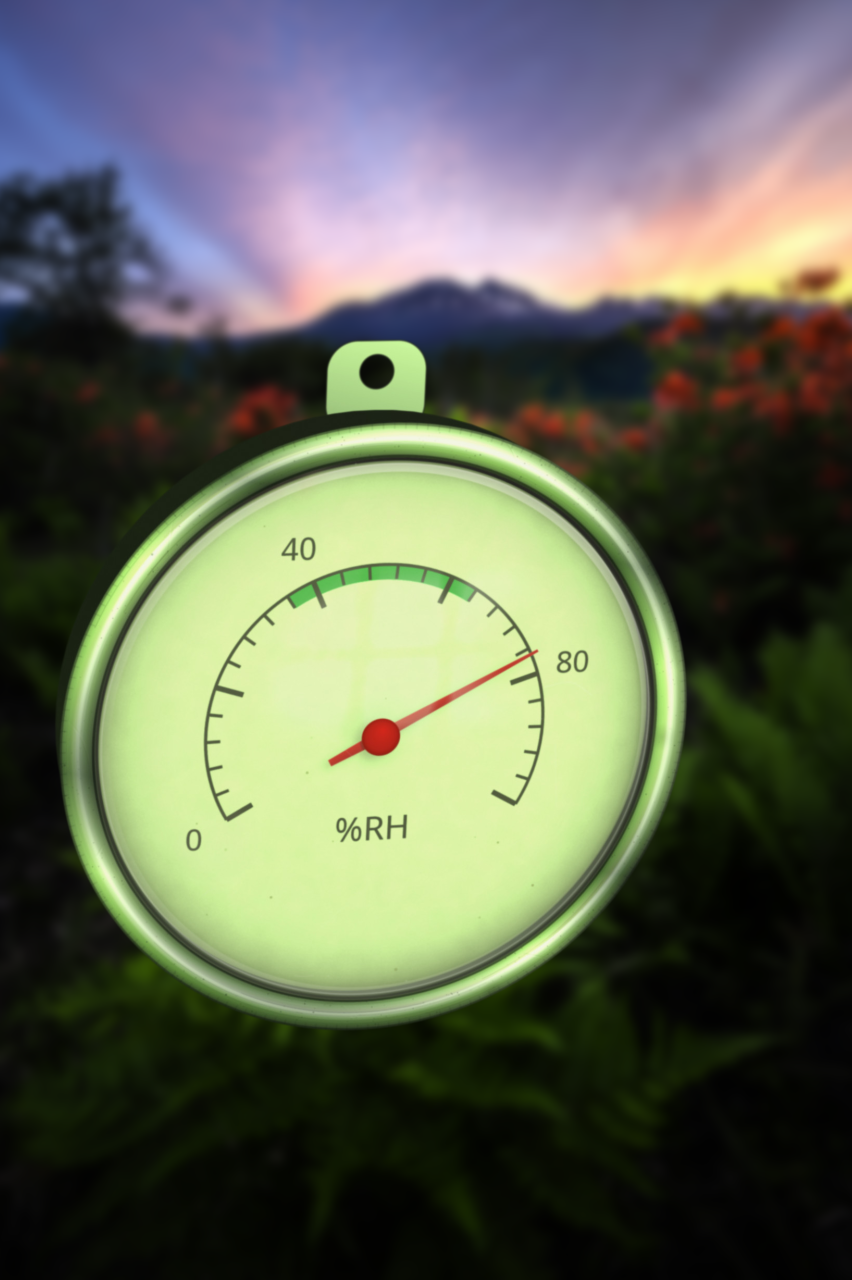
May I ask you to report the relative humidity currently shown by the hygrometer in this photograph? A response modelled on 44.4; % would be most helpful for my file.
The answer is 76; %
